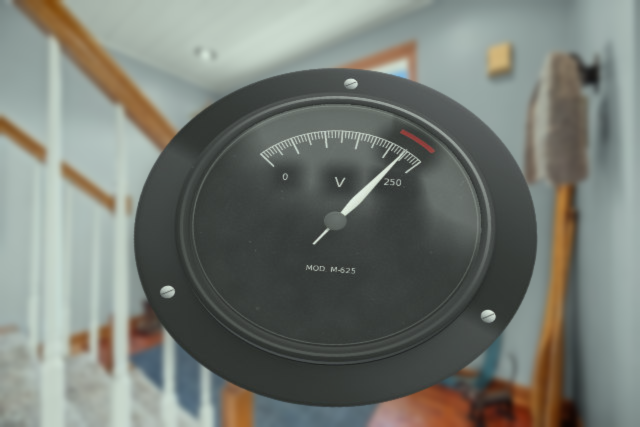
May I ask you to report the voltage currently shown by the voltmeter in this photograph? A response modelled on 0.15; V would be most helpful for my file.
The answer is 225; V
